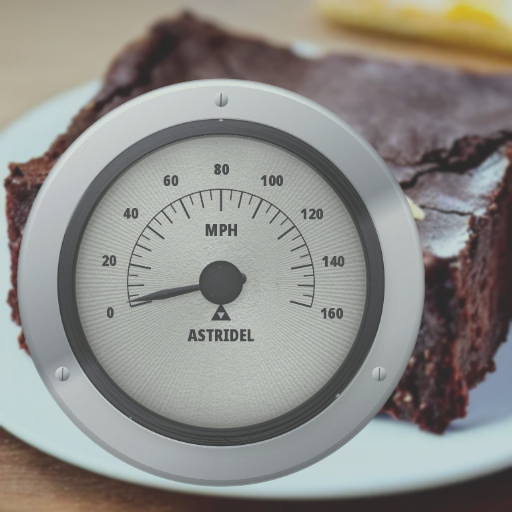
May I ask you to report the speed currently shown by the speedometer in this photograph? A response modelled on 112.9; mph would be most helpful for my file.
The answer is 2.5; mph
